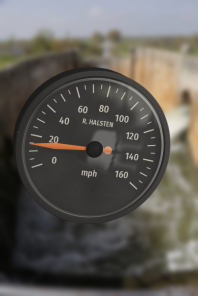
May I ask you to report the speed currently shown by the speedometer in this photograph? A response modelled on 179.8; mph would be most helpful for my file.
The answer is 15; mph
